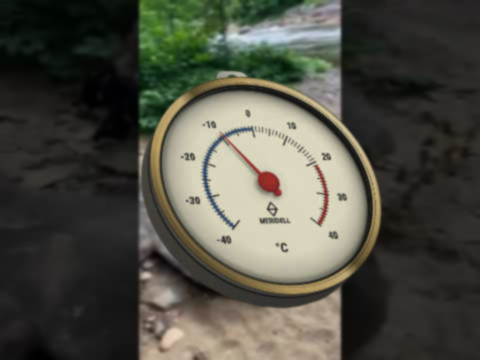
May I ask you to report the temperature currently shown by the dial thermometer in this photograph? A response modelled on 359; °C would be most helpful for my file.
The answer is -10; °C
